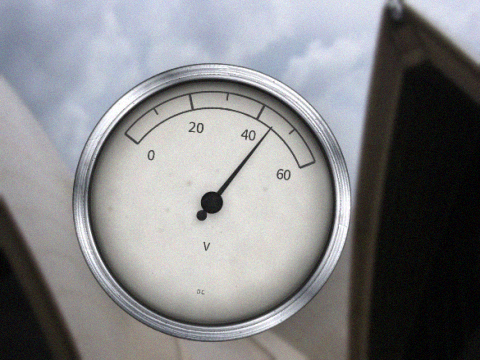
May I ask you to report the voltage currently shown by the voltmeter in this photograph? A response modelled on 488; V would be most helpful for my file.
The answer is 45; V
